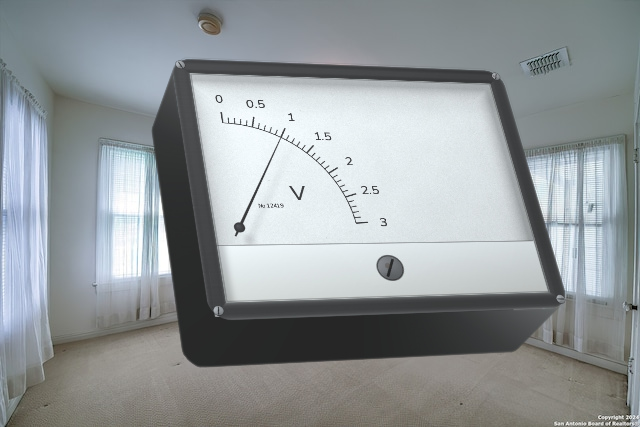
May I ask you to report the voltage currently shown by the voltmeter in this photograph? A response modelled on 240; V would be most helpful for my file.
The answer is 1; V
